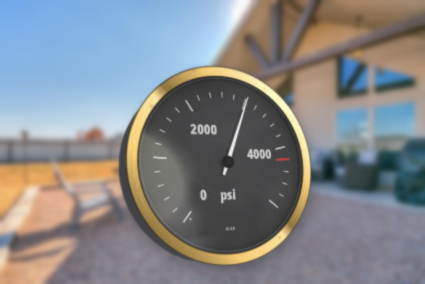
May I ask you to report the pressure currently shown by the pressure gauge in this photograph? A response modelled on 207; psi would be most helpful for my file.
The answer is 3000; psi
